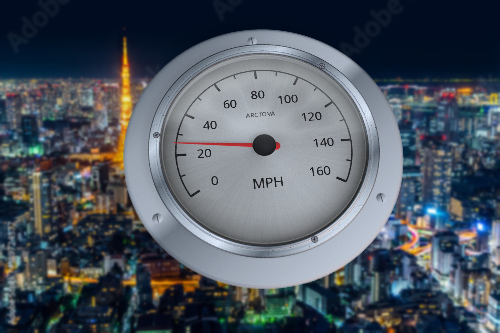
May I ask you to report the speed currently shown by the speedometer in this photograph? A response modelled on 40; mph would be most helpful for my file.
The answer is 25; mph
